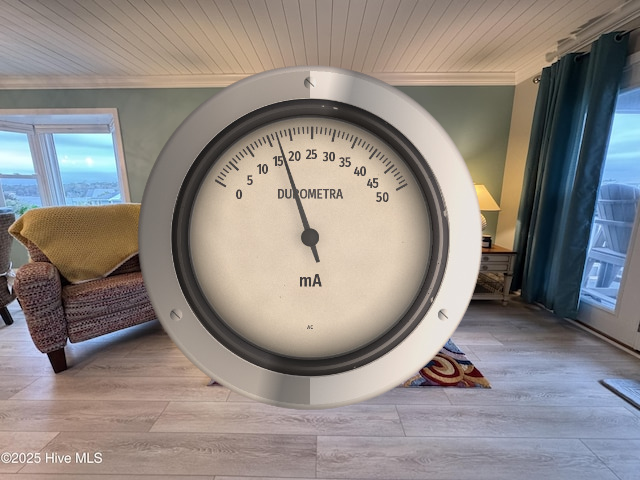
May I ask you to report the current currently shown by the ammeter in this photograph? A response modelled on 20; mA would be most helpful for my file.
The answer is 17; mA
